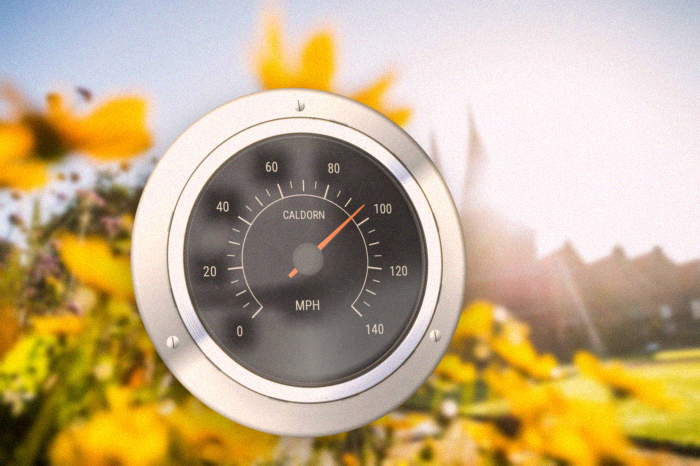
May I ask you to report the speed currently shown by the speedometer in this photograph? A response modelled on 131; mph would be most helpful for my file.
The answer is 95; mph
